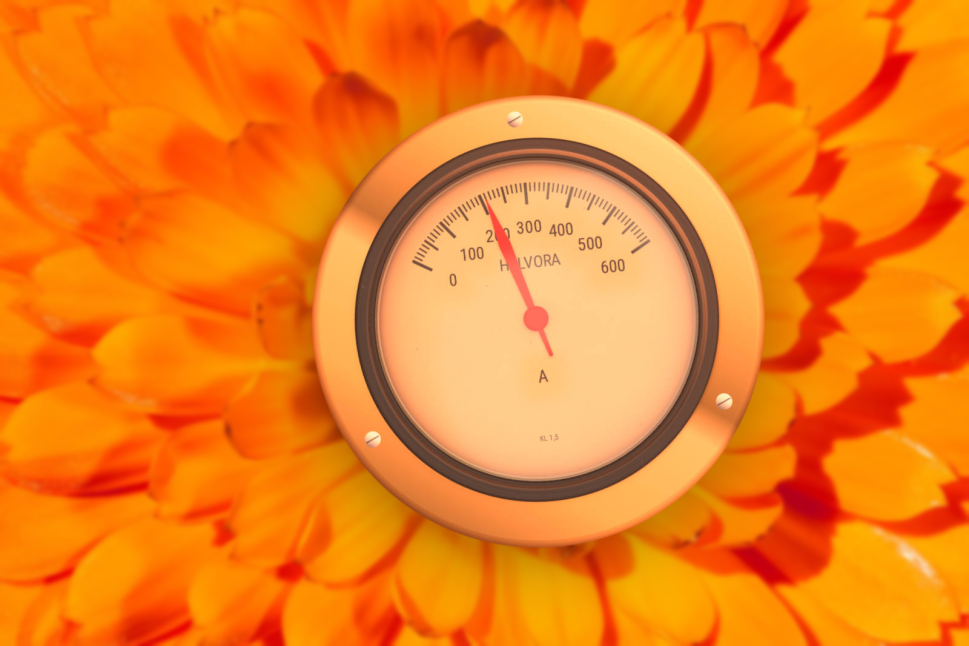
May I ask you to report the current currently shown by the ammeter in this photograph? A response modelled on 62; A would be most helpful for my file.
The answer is 210; A
